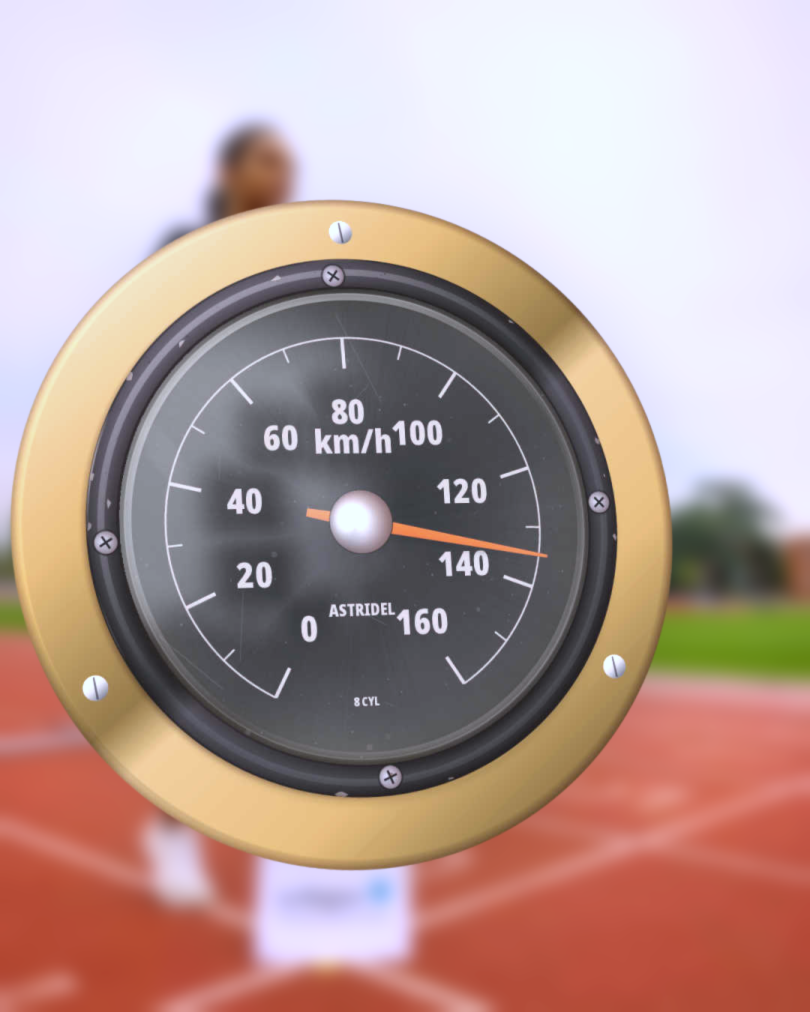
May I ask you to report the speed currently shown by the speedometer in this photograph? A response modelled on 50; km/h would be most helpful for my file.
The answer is 135; km/h
